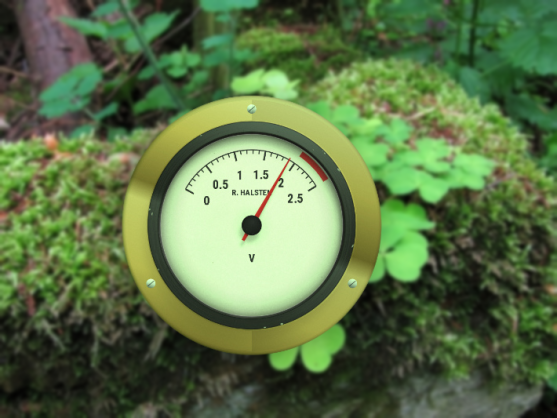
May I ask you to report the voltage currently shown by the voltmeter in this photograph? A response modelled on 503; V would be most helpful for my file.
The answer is 1.9; V
